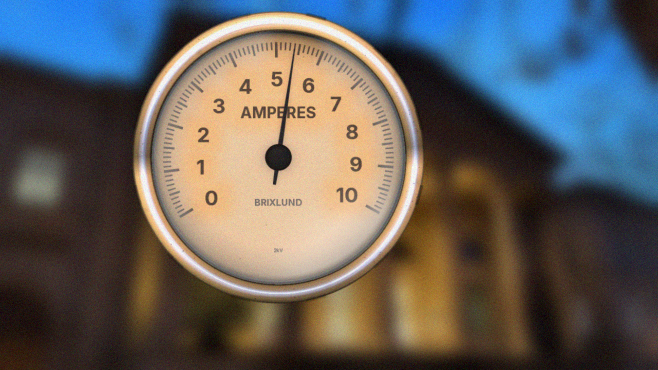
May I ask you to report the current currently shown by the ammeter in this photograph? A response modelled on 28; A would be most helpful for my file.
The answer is 5.4; A
